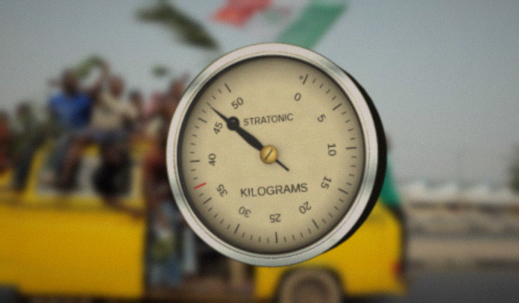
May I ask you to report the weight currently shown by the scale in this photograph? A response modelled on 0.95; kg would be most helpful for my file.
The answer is 47; kg
